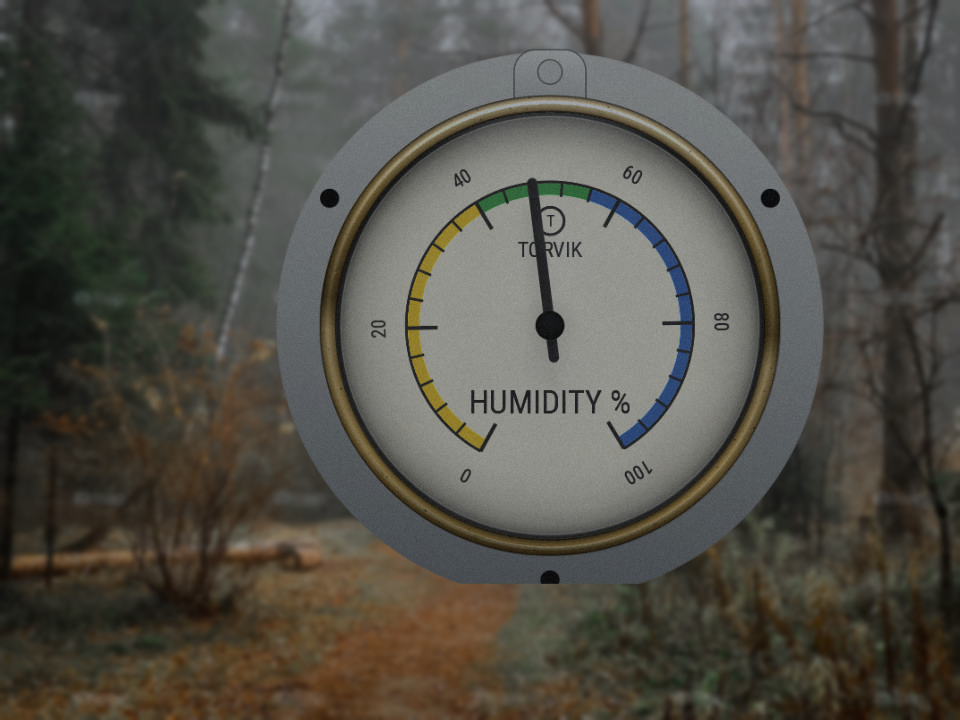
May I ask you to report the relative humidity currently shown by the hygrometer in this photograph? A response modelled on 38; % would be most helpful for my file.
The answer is 48; %
